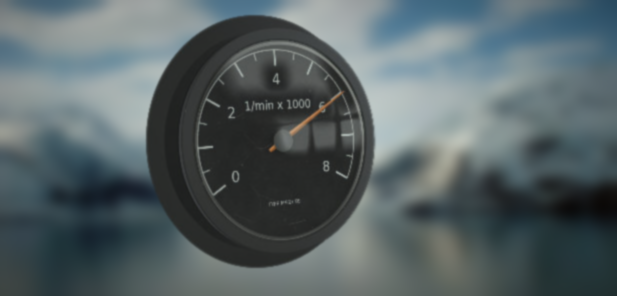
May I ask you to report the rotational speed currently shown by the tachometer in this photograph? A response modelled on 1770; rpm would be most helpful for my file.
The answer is 6000; rpm
